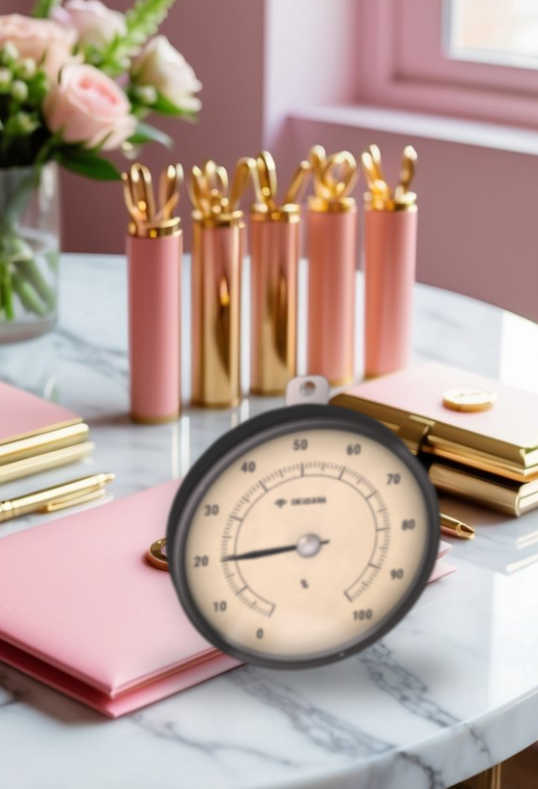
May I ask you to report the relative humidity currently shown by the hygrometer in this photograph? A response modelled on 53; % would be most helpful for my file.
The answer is 20; %
